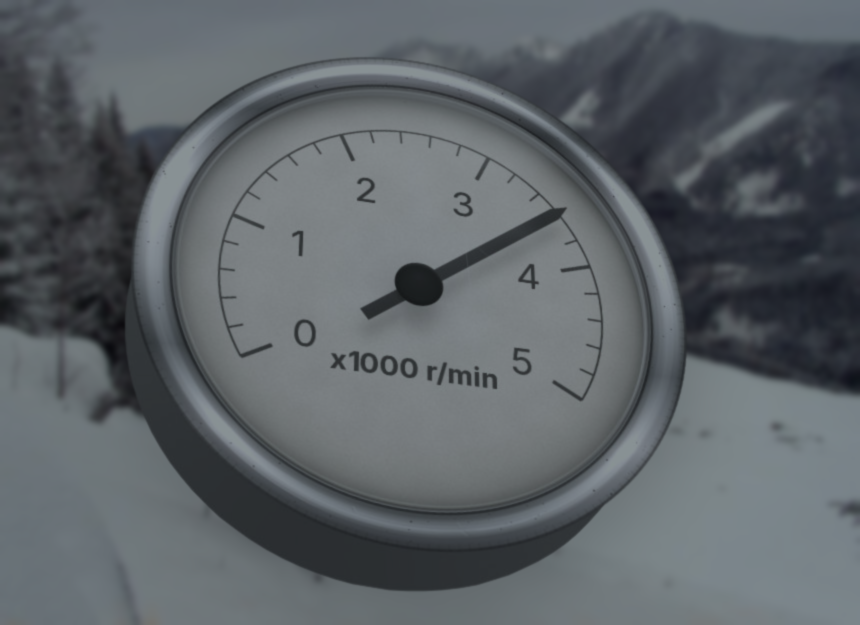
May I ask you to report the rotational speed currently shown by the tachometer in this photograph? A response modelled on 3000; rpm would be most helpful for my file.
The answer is 3600; rpm
